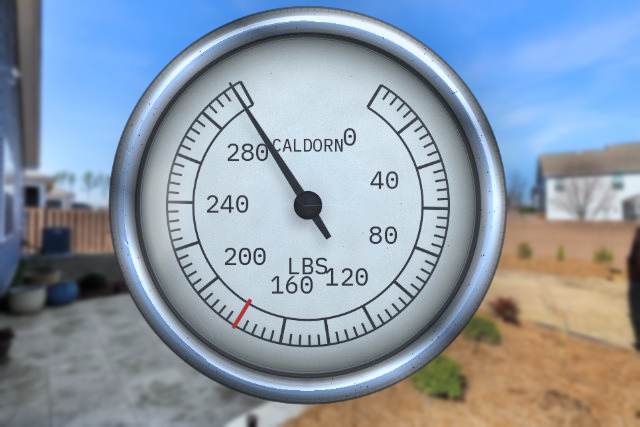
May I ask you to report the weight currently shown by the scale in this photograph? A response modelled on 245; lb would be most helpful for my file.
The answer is 296; lb
